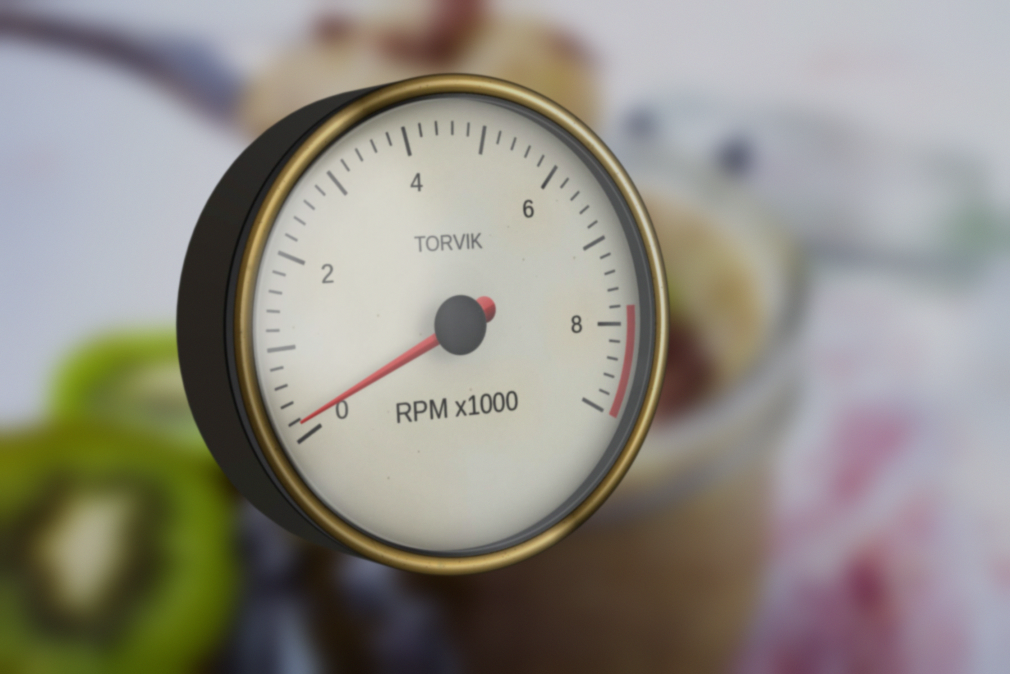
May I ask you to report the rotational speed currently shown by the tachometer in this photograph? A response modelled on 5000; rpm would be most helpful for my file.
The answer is 200; rpm
